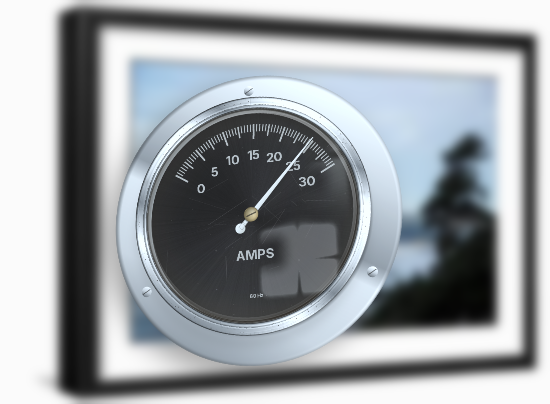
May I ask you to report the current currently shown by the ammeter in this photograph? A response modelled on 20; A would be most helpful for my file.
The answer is 25; A
